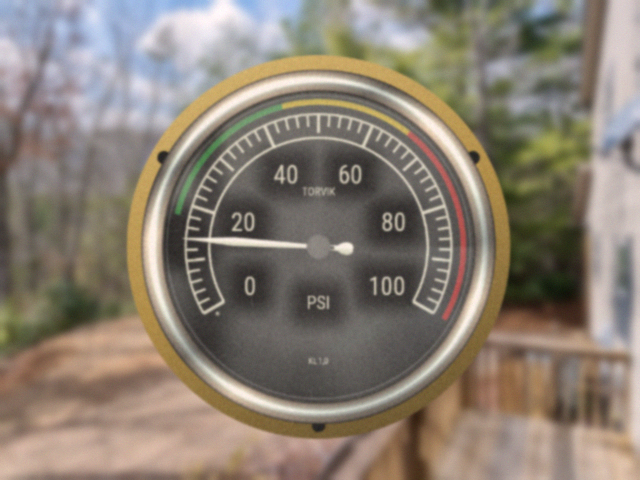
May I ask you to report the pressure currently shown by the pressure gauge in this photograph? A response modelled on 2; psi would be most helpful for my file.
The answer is 14; psi
